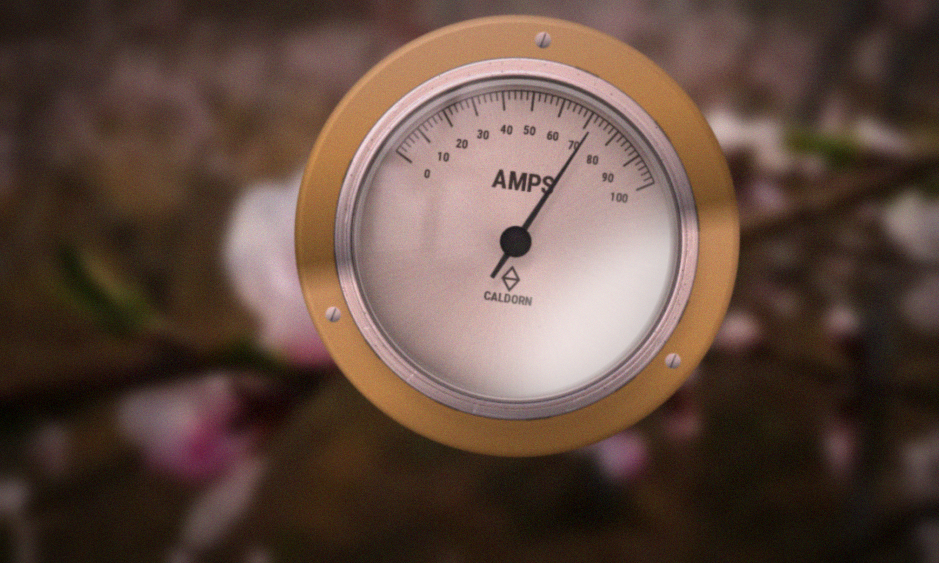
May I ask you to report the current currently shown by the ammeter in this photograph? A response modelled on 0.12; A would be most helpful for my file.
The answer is 72; A
